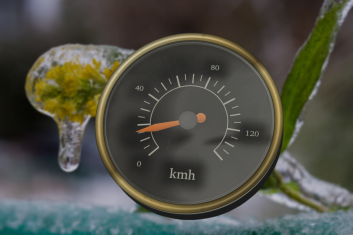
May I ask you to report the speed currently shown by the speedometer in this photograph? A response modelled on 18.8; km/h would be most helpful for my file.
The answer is 15; km/h
